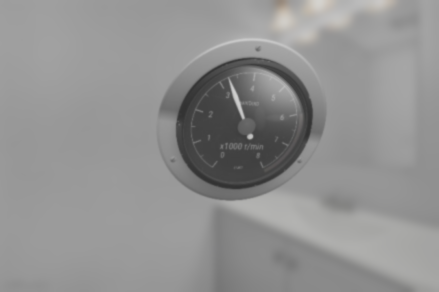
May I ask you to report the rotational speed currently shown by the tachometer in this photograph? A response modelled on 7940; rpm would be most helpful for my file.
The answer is 3250; rpm
